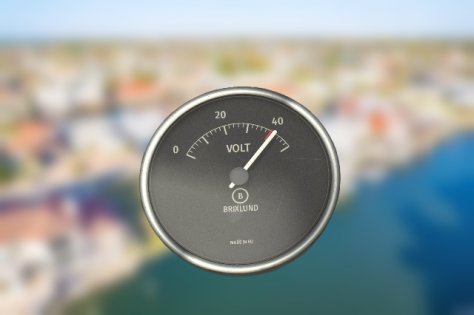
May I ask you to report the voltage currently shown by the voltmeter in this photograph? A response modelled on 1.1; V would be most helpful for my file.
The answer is 42; V
